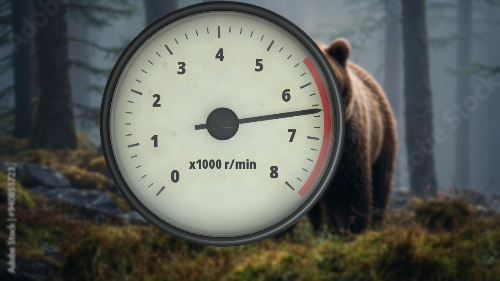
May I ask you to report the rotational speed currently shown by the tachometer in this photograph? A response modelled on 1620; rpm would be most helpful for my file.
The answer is 6500; rpm
